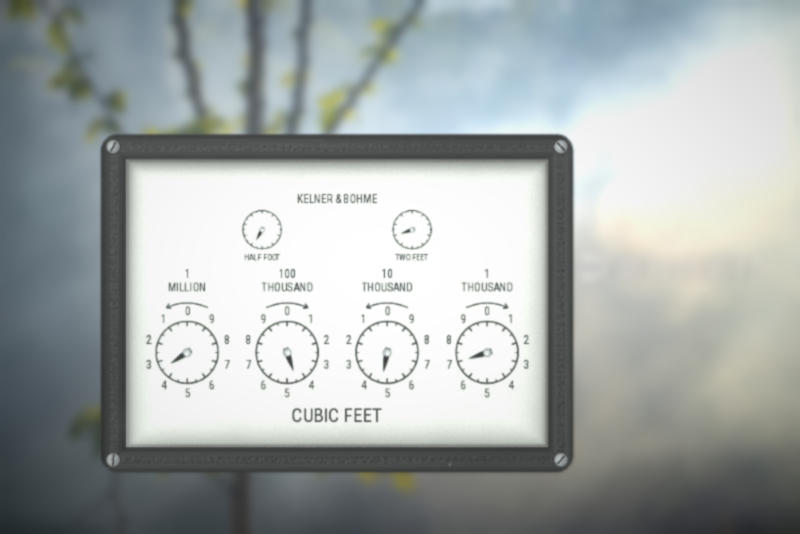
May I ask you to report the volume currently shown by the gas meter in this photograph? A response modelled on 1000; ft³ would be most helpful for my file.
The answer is 344700; ft³
